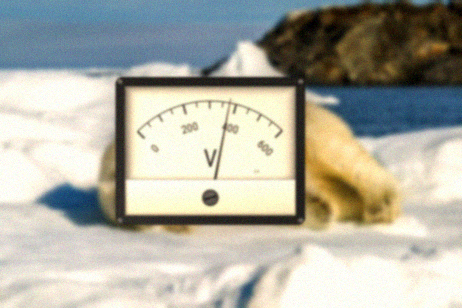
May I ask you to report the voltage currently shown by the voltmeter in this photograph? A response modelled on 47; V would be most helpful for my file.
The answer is 375; V
